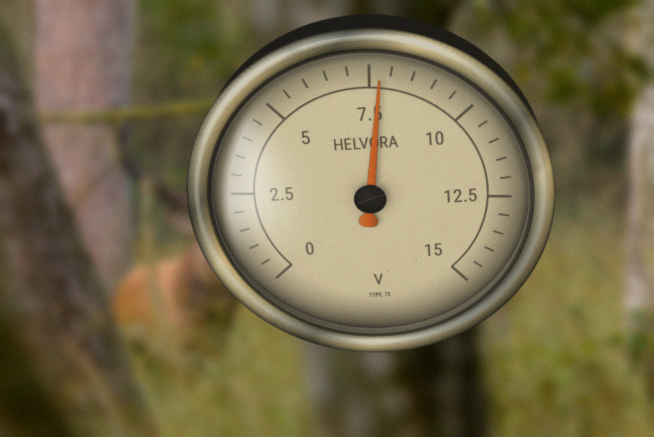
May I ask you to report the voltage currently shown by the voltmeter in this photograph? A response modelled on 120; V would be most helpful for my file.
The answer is 7.75; V
